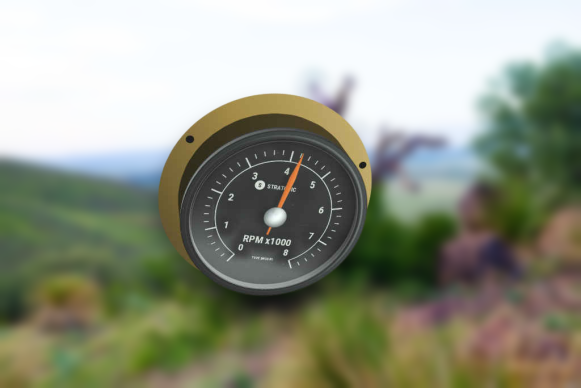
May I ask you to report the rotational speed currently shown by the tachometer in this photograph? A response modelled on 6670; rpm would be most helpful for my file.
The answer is 4200; rpm
